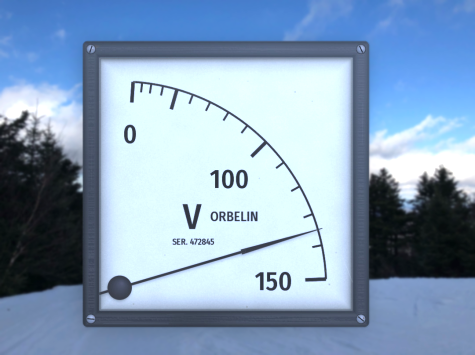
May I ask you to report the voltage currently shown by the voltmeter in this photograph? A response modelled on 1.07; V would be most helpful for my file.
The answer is 135; V
